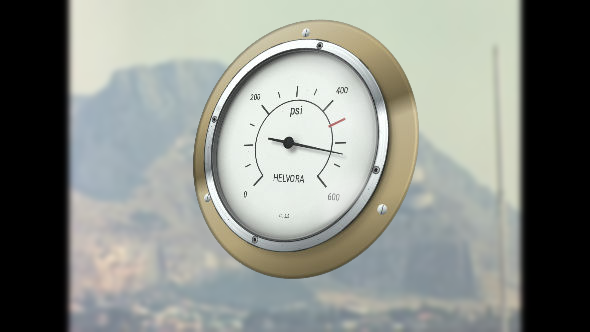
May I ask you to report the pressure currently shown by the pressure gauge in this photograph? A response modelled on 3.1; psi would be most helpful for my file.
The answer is 525; psi
